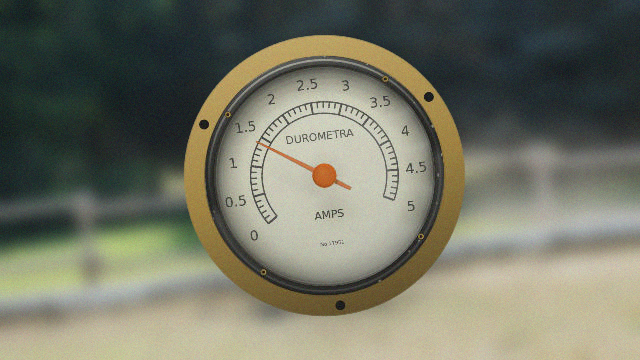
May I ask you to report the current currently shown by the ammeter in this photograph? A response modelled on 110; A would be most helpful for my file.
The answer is 1.4; A
